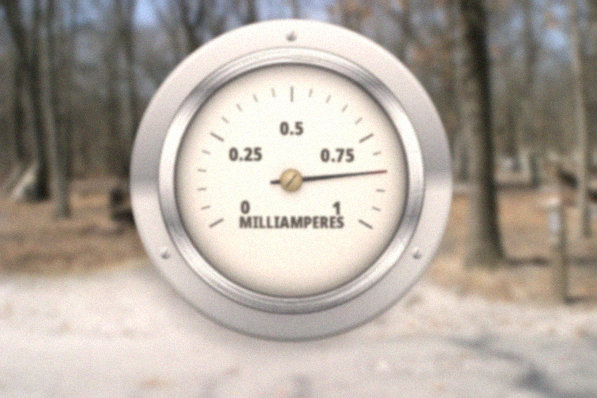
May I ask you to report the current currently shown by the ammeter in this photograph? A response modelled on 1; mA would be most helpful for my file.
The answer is 0.85; mA
